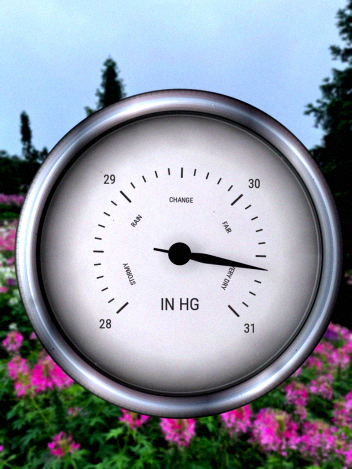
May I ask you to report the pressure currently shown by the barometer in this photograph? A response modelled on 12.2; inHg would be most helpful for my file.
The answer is 30.6; inHg
